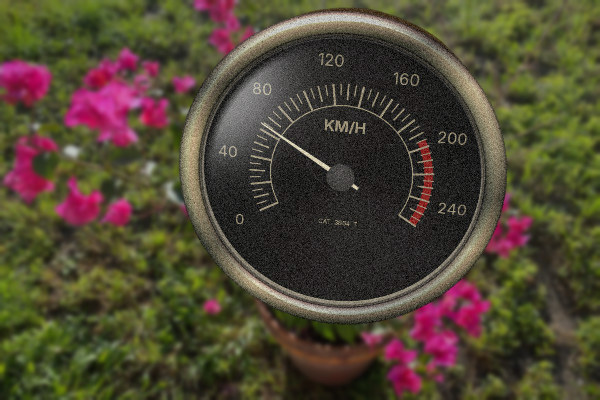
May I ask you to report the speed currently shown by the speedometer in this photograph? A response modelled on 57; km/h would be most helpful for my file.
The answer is 65; km/h
